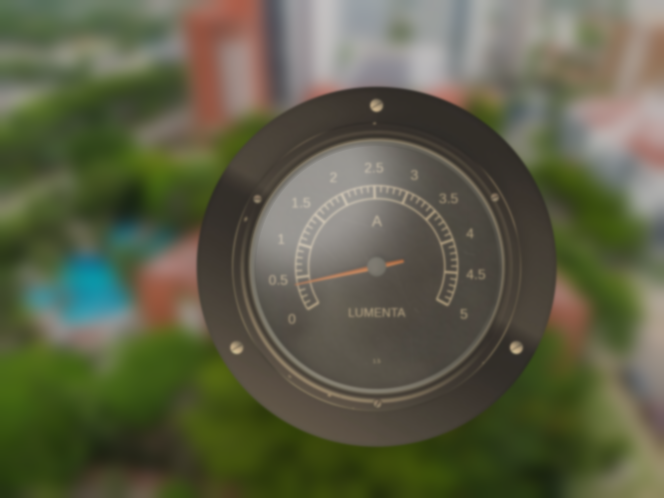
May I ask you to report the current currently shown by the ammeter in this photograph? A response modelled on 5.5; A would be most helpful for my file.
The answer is 0.4; A
